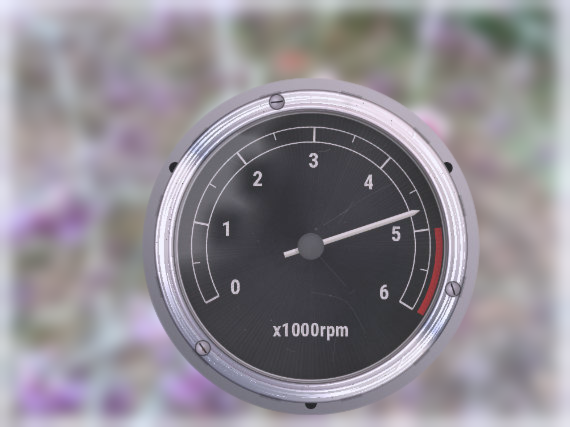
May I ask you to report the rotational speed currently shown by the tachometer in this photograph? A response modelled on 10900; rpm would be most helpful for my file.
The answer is 4750; rpm
